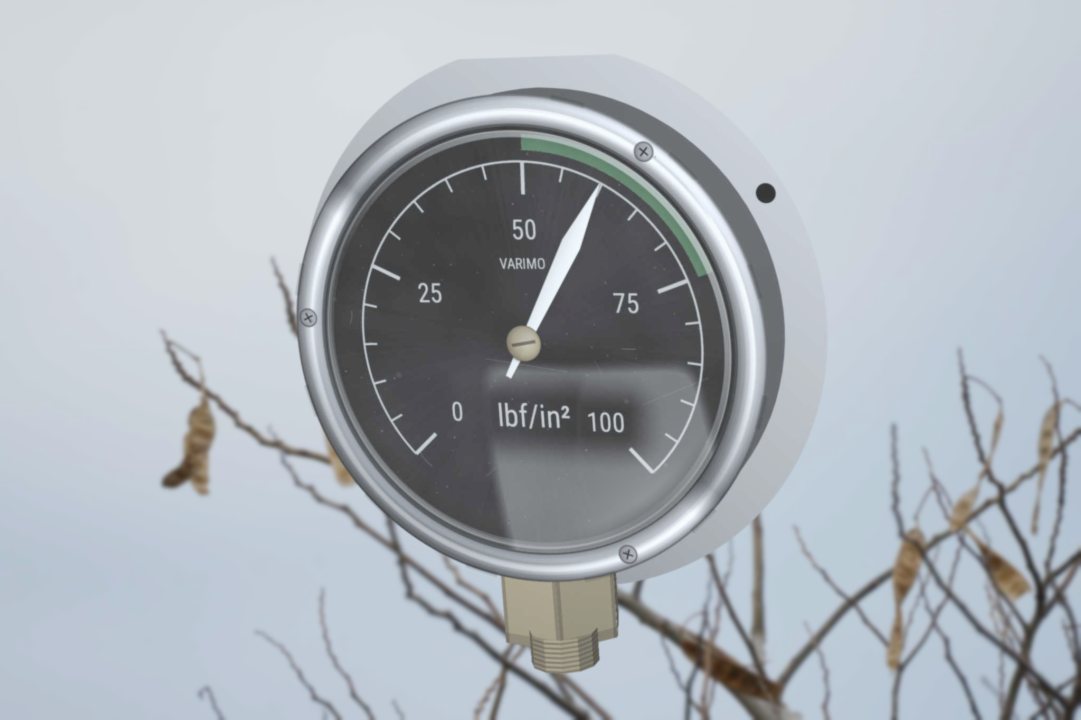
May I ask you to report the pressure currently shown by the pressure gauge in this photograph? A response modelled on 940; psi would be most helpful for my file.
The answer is 60; psi
